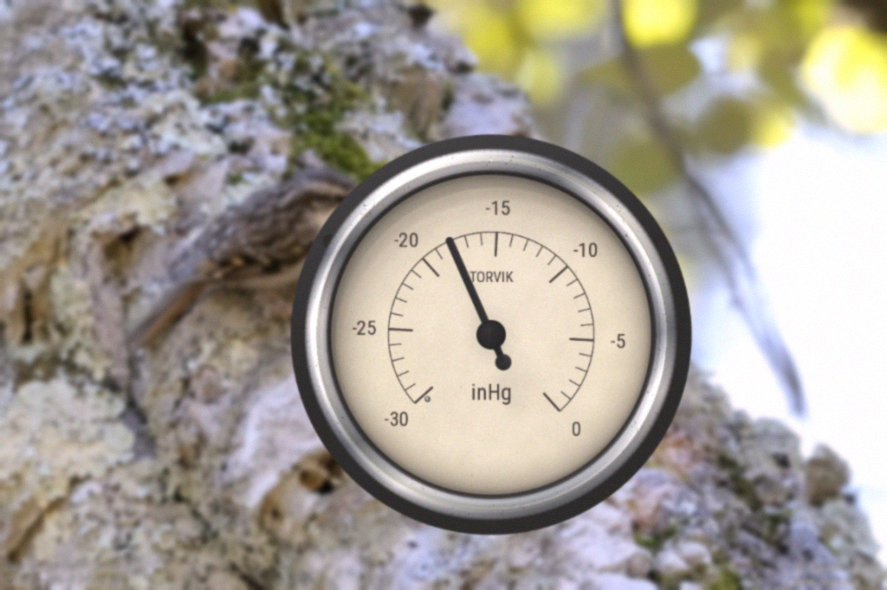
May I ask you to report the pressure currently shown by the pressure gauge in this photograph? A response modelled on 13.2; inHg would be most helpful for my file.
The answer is -18; inHg
